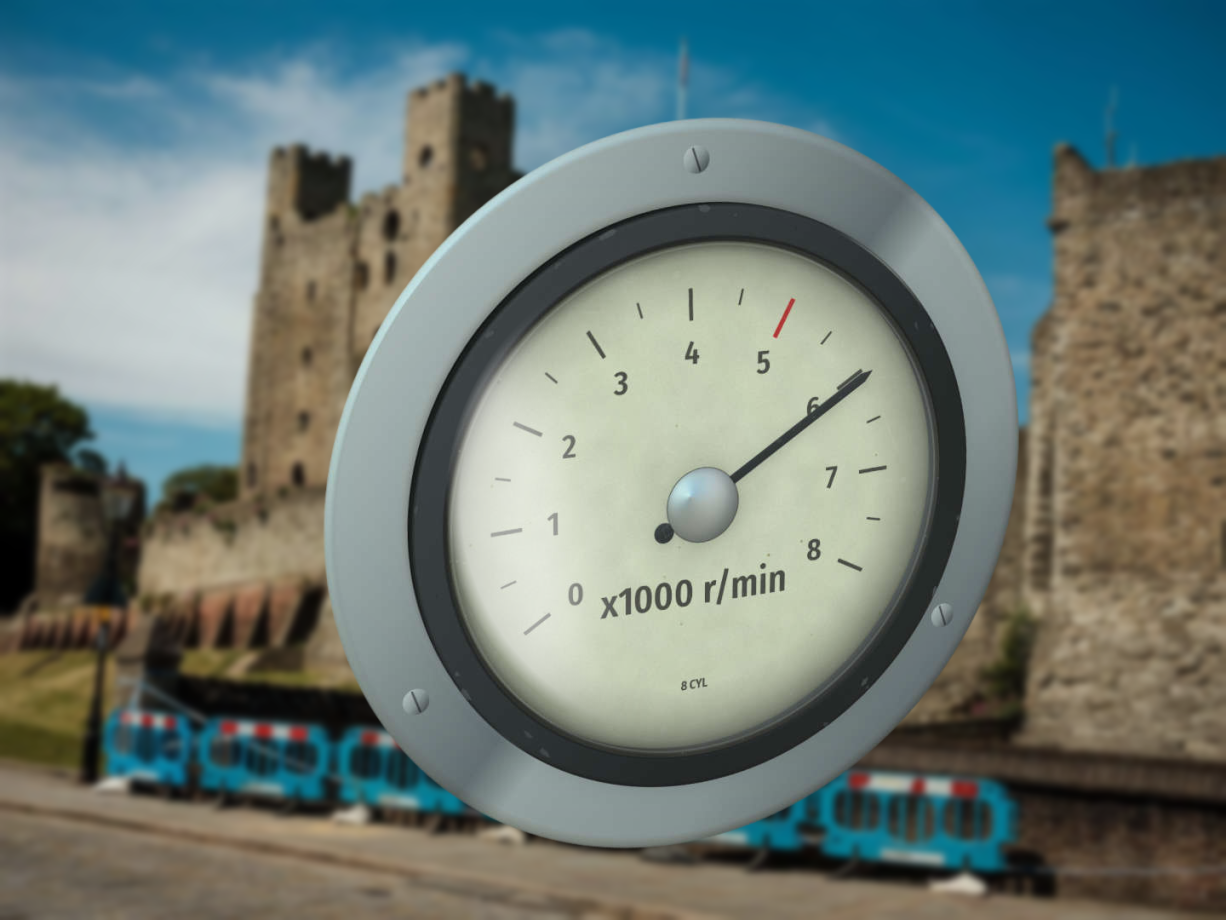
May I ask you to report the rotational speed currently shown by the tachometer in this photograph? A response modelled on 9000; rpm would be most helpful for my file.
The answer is 6000; rpm
